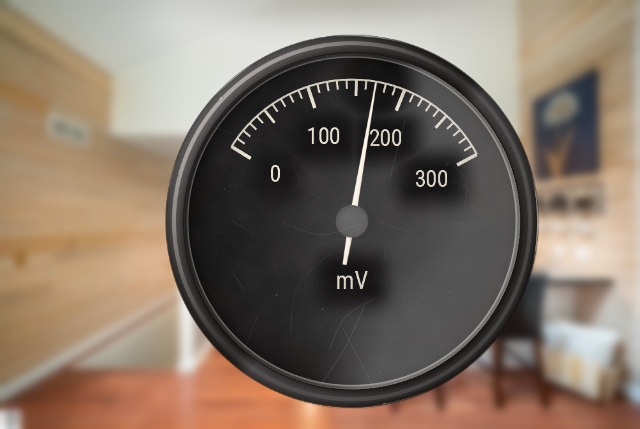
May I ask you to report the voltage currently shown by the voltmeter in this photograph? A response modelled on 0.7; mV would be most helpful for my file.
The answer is 170; mV
